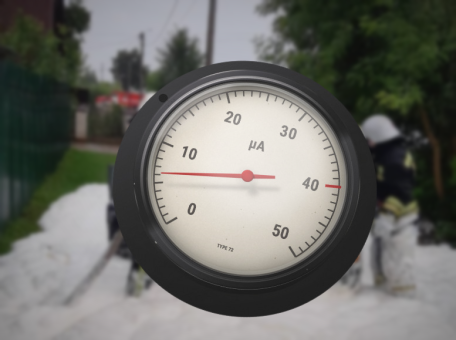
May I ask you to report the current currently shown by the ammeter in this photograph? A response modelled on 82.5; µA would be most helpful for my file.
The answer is 6; µA
